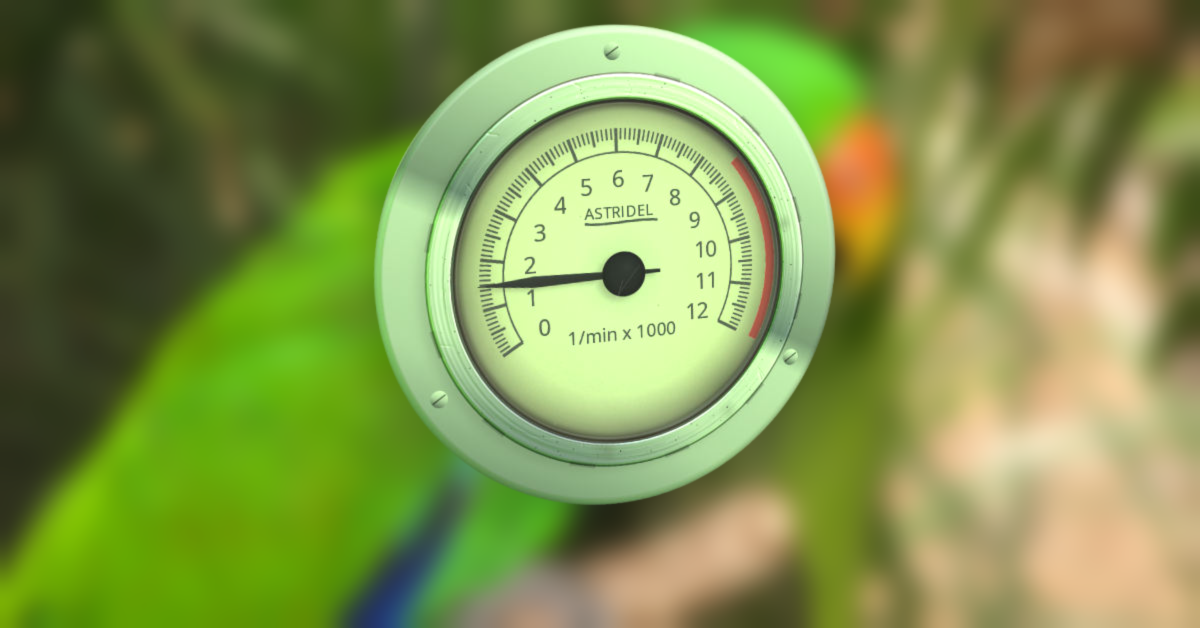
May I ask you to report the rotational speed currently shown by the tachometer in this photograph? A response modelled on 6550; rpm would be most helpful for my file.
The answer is 1500; rpm
